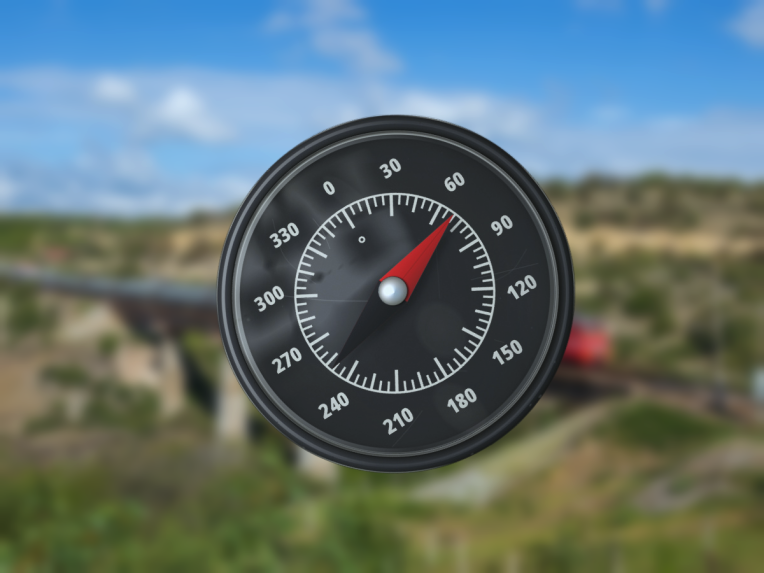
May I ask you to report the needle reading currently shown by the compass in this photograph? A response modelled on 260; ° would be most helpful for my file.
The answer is 70; °
